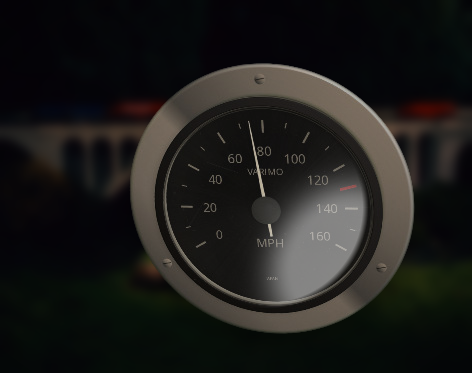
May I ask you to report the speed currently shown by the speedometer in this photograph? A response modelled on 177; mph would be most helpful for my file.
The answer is 75; mph
